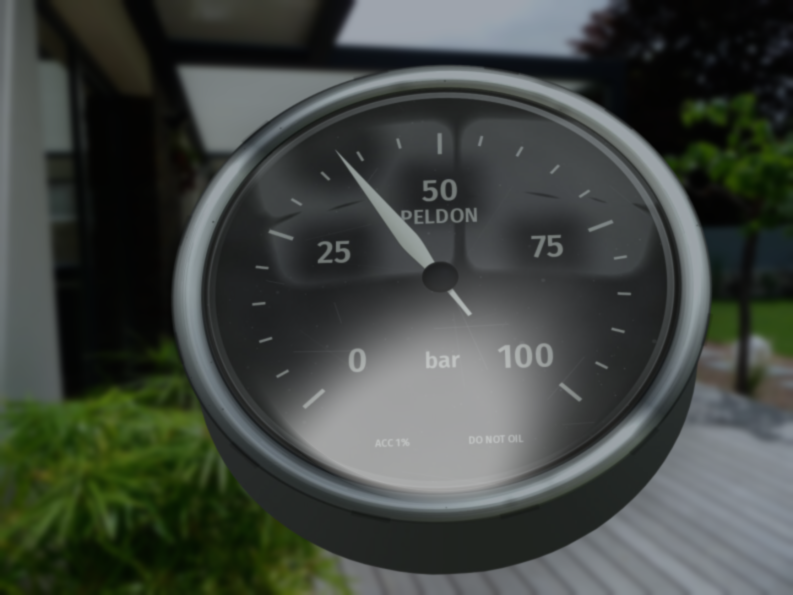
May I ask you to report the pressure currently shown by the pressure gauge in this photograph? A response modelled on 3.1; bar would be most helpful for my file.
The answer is 37.5; bar
